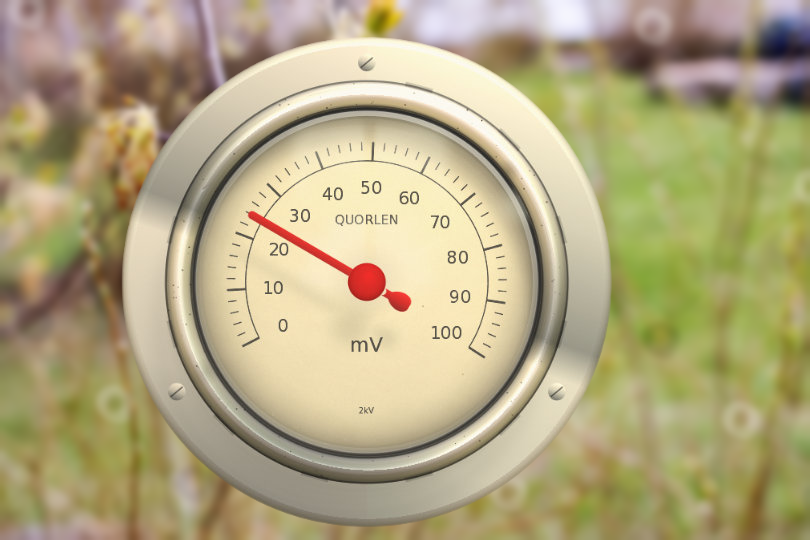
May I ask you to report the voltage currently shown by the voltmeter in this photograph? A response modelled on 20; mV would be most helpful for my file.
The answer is 24; mV
